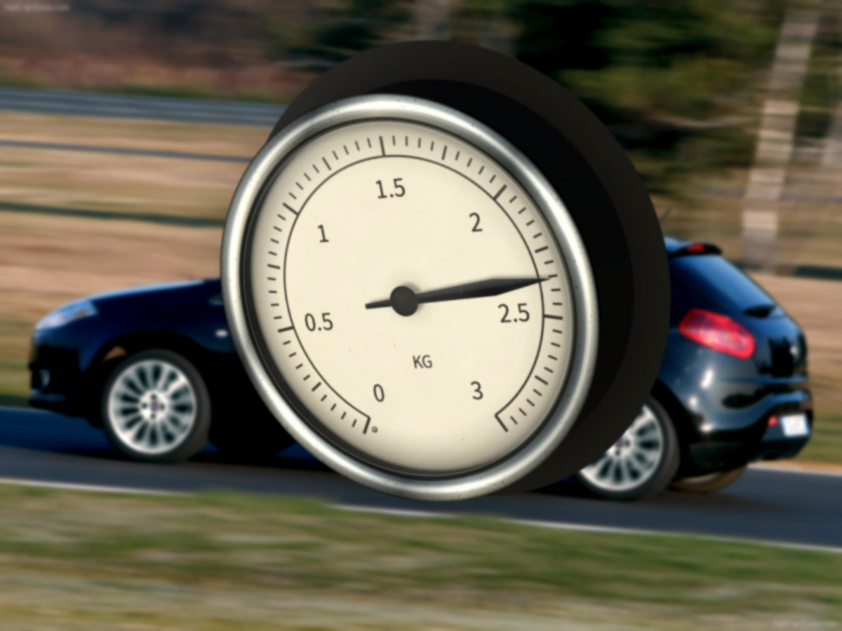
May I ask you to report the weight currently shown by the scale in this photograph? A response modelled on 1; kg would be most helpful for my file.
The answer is 2.35; kg
